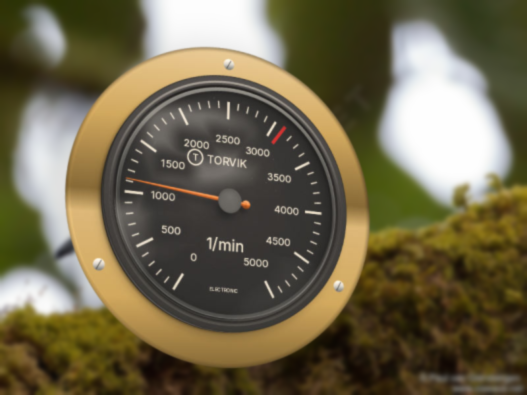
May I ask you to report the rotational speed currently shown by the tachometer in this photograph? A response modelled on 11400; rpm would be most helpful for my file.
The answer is 1100; rpm
